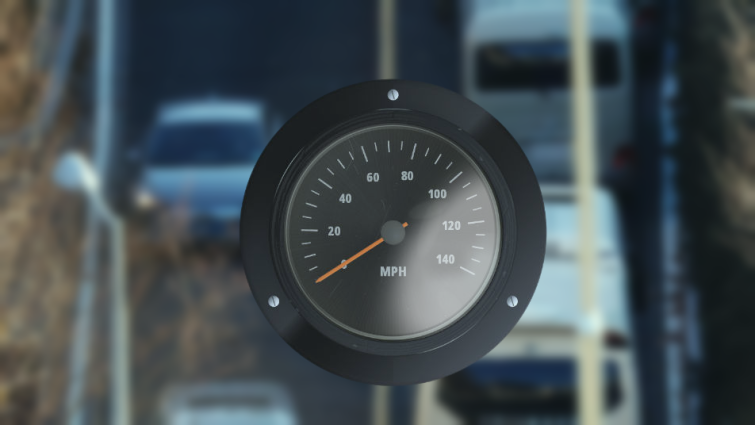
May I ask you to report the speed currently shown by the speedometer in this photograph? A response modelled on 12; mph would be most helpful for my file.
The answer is 0; mph
